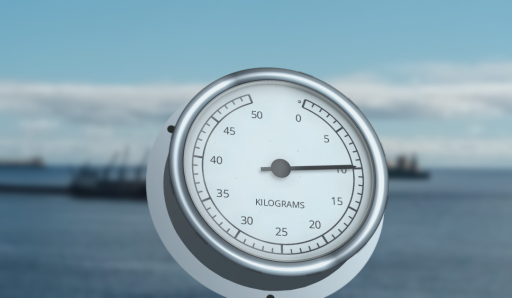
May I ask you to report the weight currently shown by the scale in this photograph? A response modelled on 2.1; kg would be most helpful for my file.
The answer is 10; kg
